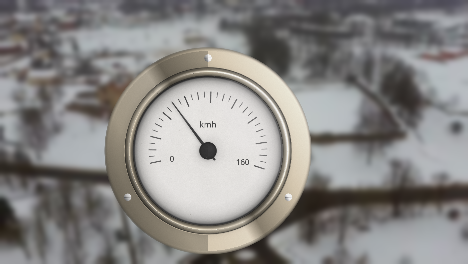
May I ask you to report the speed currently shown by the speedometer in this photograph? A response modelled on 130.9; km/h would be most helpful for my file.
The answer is 50; km/h
